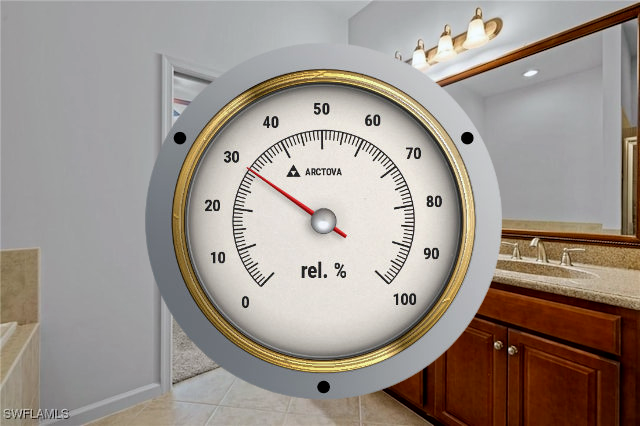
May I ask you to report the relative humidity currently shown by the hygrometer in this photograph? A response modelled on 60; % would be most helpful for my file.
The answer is 30; %
